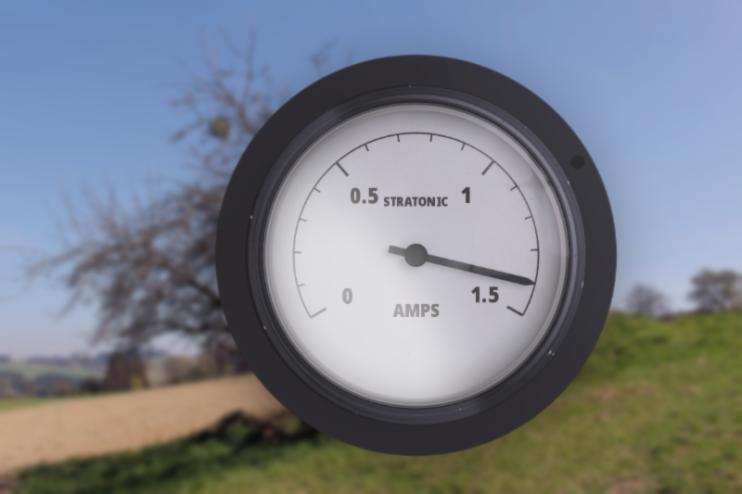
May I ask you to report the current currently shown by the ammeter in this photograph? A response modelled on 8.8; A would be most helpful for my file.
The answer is 1.4; A
